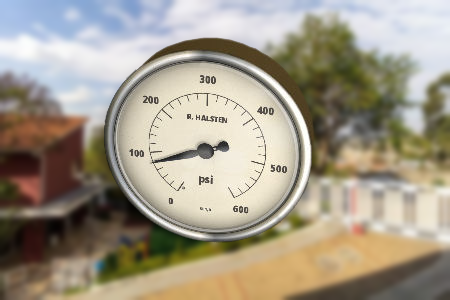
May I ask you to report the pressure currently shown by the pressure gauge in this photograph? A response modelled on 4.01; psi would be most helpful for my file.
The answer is 80; psi
